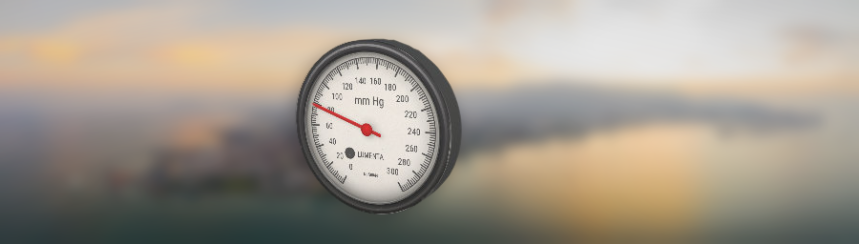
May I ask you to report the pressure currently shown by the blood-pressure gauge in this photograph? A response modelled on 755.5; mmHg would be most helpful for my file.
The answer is 80; mmHg
